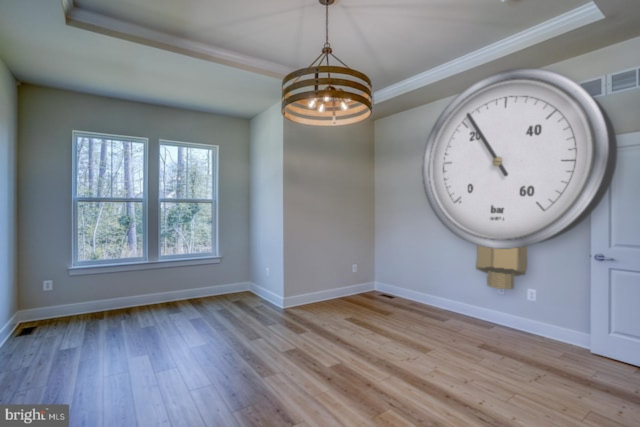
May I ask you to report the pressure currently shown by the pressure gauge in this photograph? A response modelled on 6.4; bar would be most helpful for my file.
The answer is 22; bar
